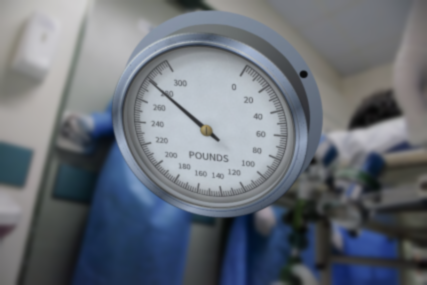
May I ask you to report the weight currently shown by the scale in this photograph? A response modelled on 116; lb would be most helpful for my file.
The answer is 280; lb
